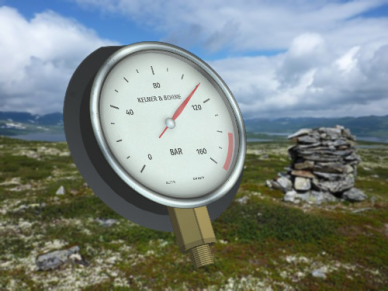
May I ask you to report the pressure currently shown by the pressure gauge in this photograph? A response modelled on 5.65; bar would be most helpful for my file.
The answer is 110; bar
